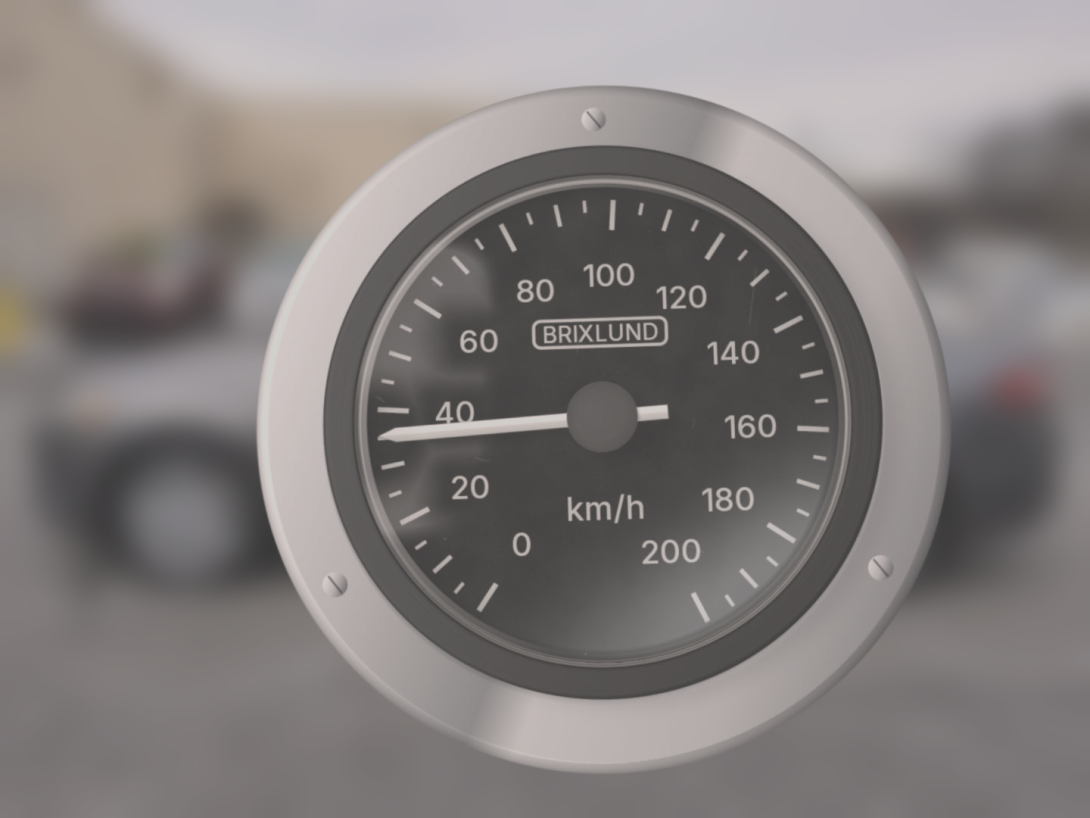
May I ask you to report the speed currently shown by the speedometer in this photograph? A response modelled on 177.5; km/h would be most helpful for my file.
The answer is 35; km/h
